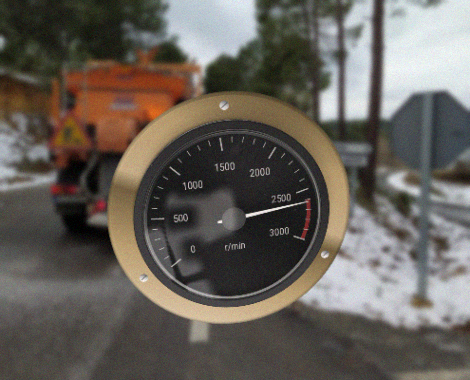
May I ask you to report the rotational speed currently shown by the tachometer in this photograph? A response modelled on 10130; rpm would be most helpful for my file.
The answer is 2600; rpm
